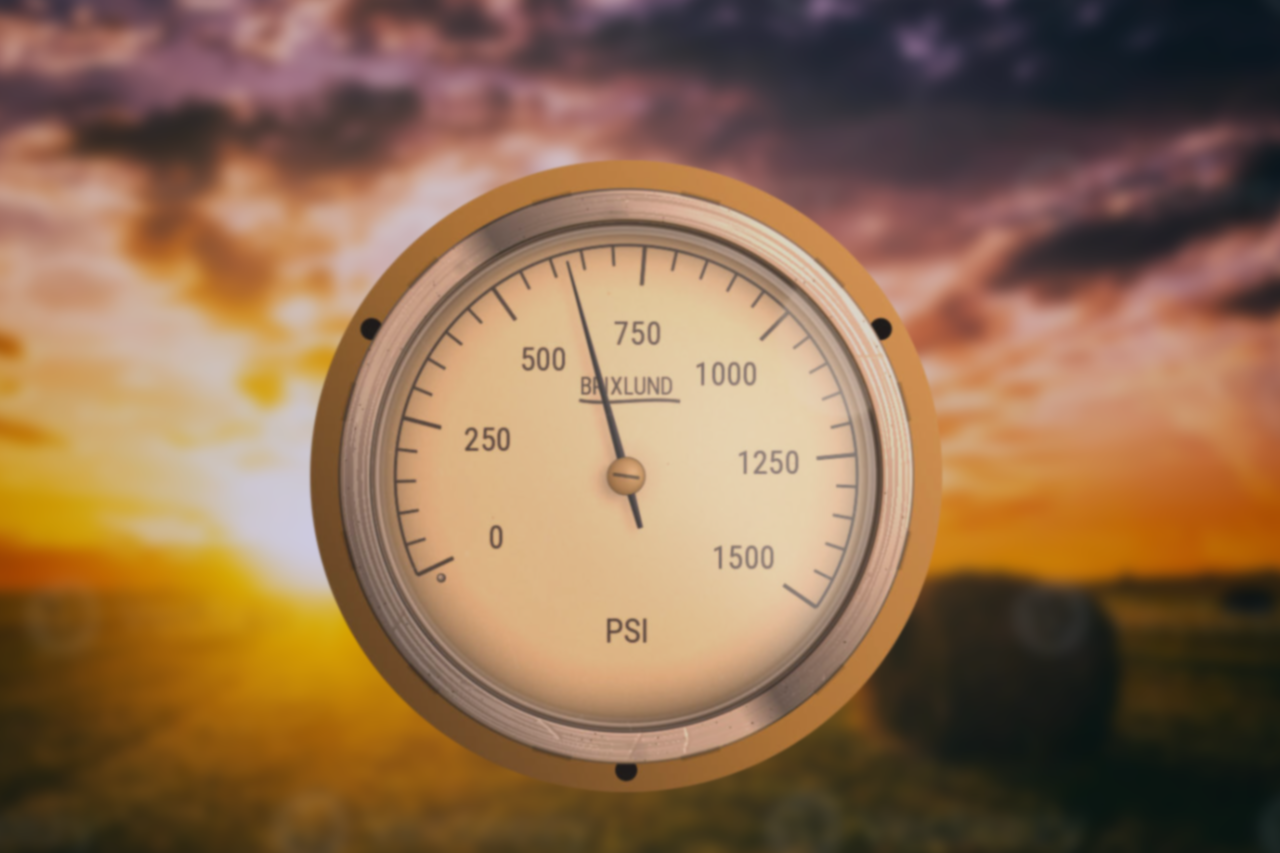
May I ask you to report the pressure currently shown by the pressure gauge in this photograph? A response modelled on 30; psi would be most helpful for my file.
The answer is 625; psi
